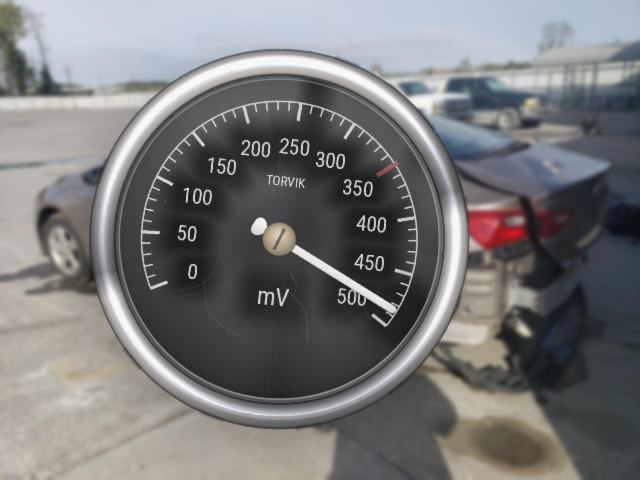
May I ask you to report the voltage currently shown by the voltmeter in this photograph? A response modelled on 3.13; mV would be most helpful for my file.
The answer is 485; mV
